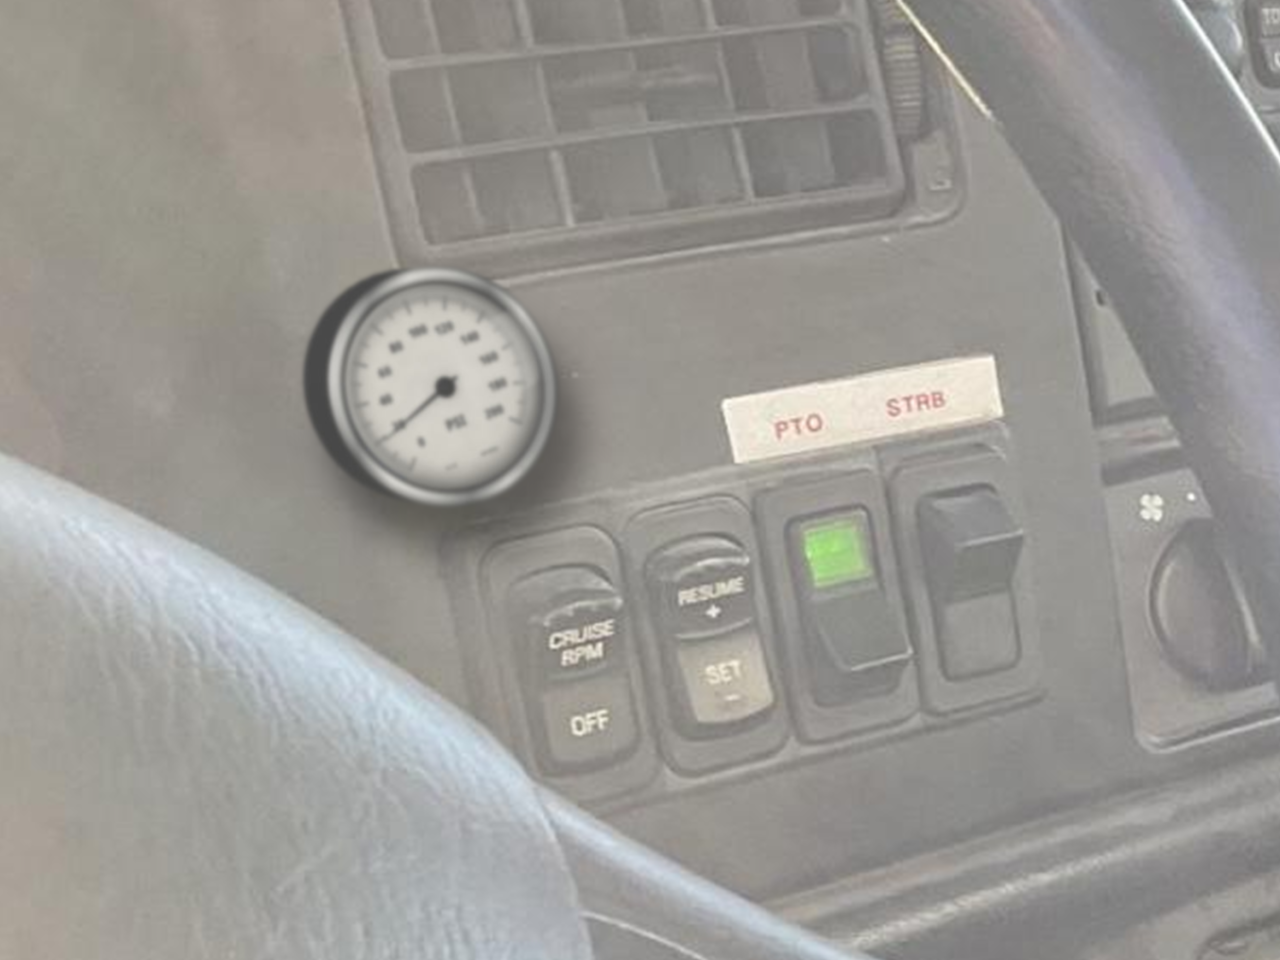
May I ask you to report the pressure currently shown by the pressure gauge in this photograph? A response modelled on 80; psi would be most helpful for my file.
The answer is 20; psi
